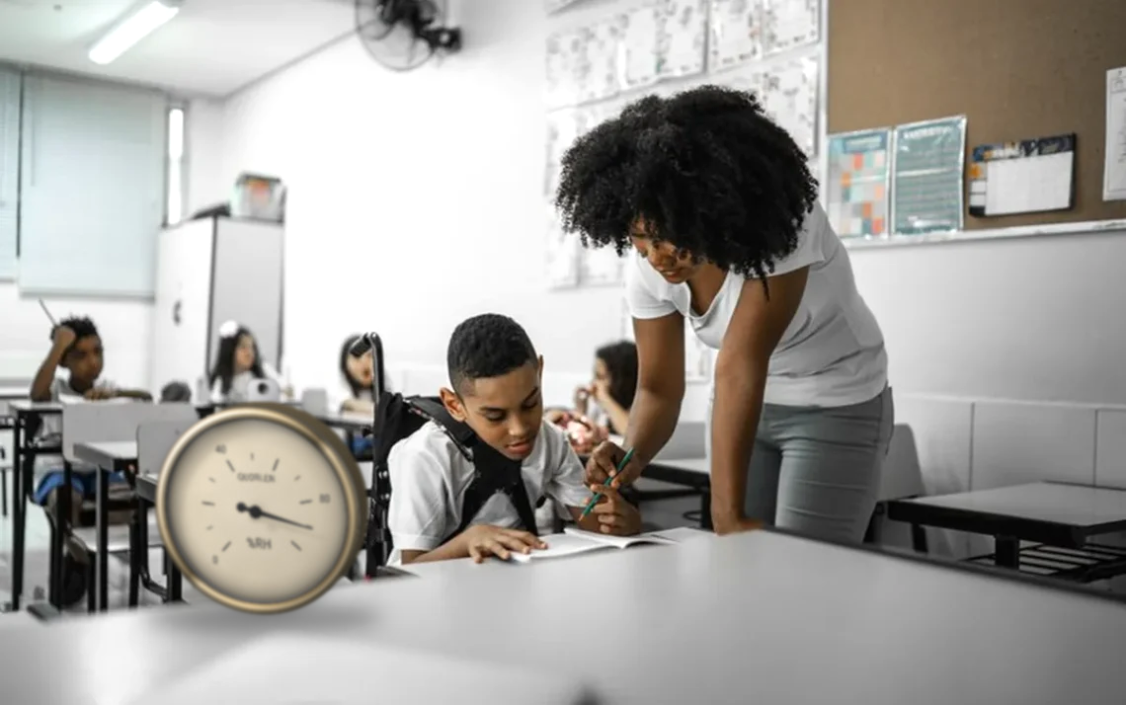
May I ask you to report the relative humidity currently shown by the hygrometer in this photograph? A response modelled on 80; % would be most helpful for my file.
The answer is 90; %
